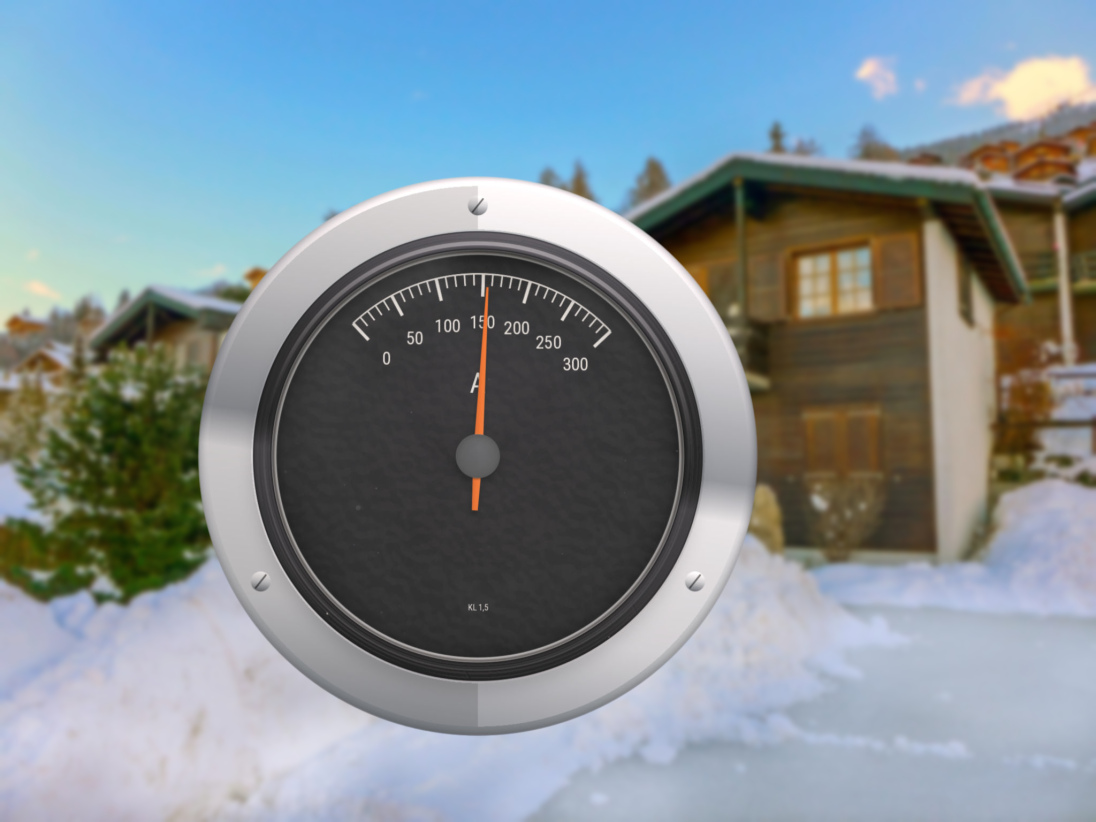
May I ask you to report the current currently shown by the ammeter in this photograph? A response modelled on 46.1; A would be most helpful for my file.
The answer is 155; A
